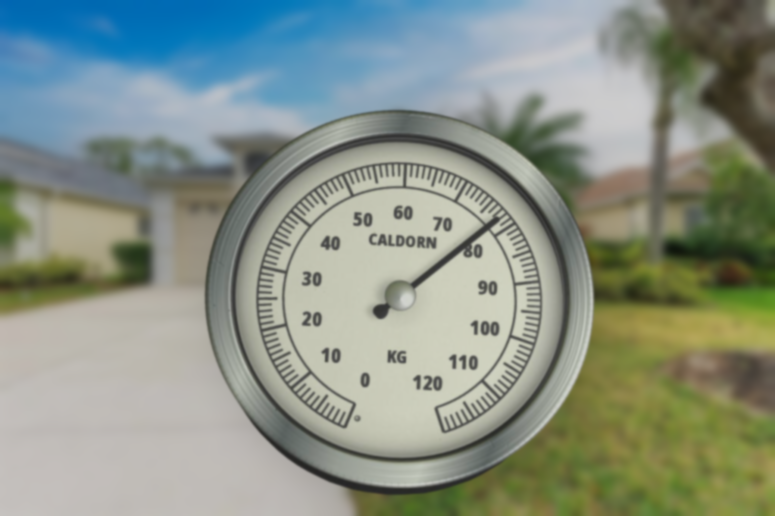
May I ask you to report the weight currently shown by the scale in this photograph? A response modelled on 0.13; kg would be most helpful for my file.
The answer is 78; kg
